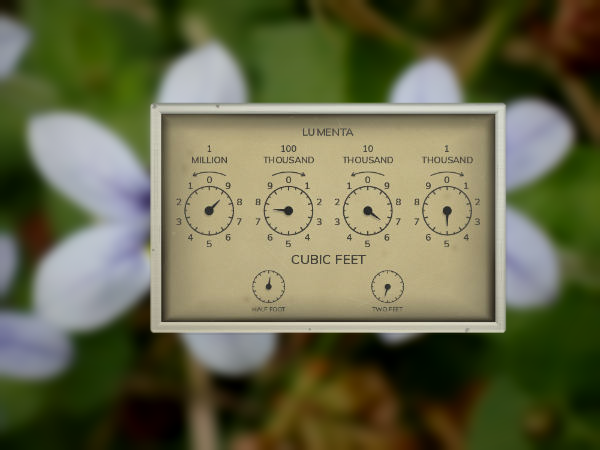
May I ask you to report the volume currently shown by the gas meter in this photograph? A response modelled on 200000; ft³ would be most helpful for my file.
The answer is 876500; ft³
